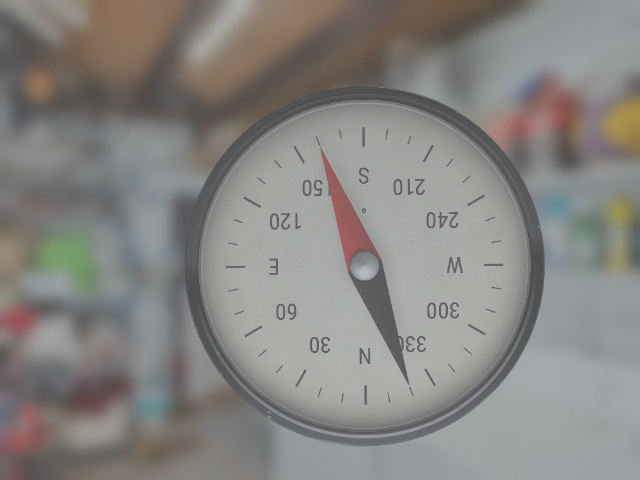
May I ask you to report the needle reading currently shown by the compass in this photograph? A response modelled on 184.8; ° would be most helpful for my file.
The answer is 160; °
